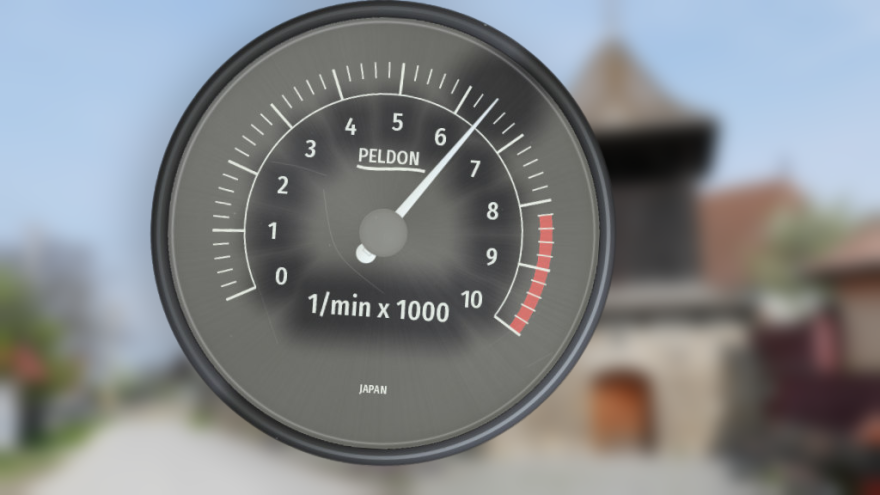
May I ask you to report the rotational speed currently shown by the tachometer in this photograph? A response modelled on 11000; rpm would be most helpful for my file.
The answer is 6400; rpm
